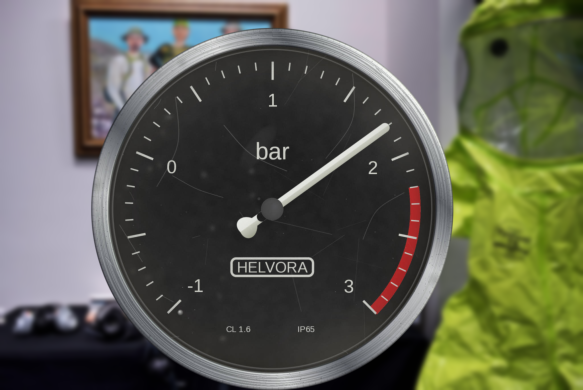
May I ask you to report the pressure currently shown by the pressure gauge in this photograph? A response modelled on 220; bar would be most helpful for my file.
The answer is 1.8; bar
